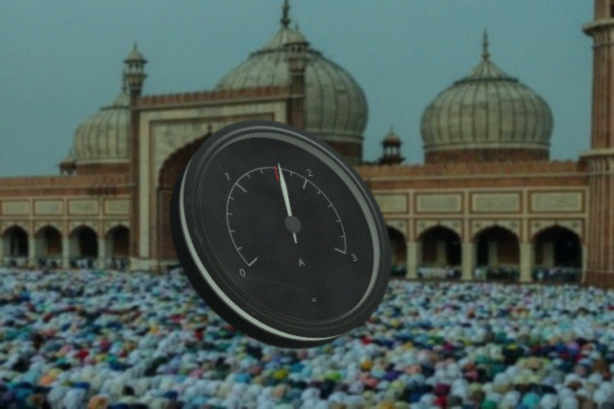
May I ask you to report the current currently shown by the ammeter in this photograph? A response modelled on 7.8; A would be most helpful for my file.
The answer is 1.6; A
